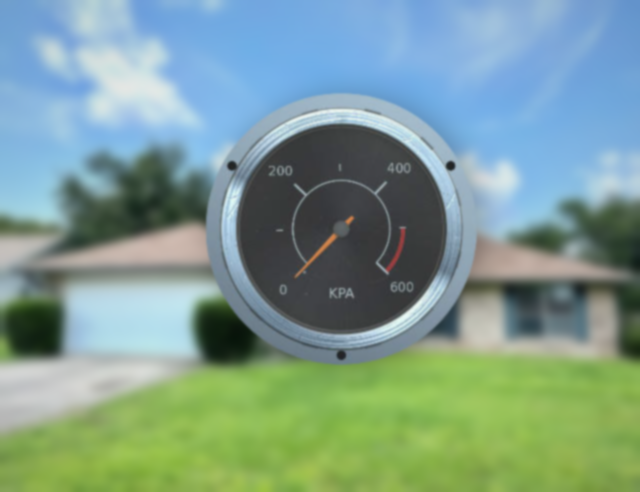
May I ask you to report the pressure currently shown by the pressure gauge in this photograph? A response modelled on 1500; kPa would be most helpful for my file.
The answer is 0; kPa
